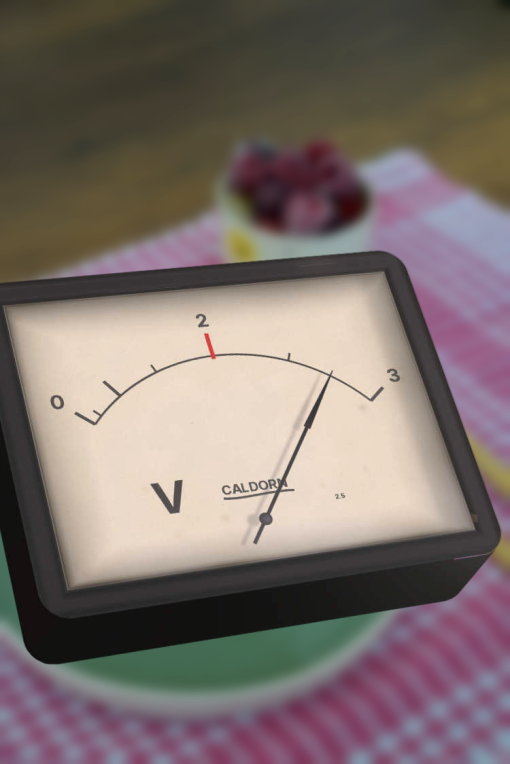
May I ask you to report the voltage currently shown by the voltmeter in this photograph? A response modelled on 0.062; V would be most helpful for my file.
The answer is 2.75; V
